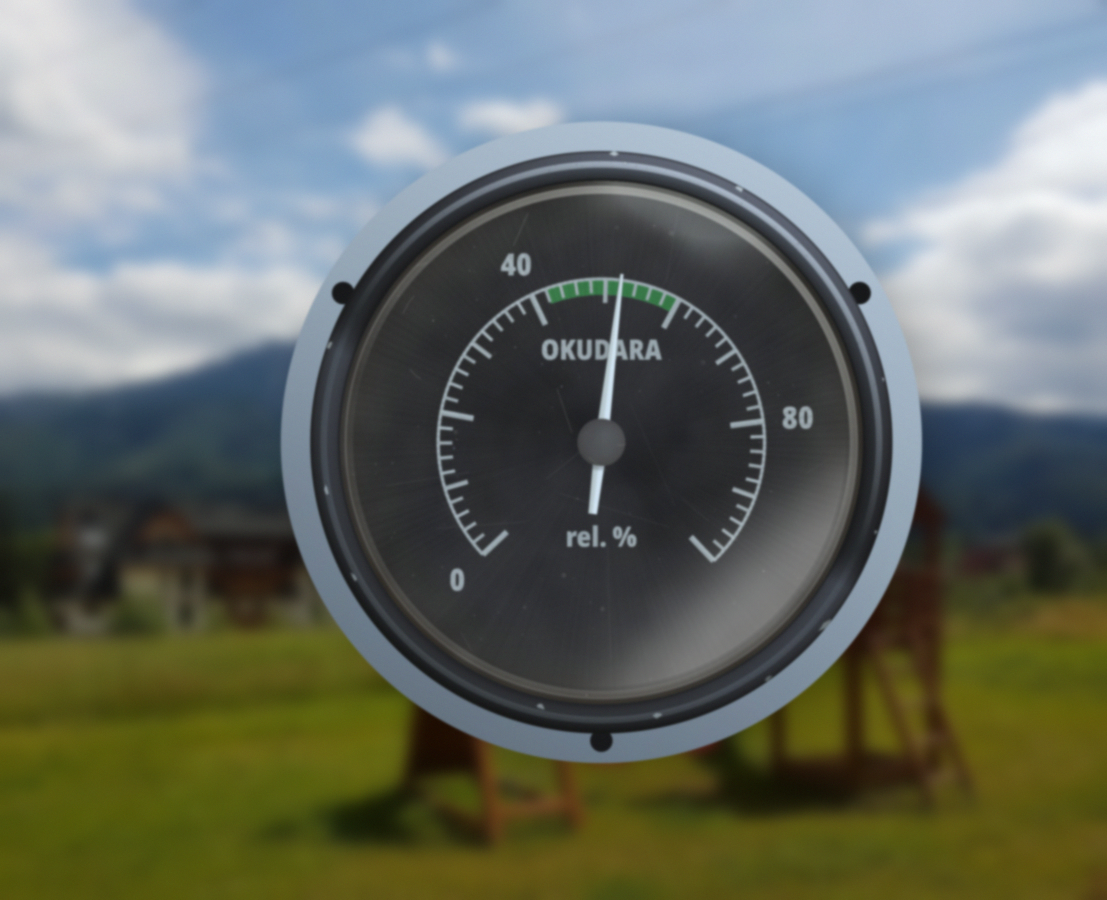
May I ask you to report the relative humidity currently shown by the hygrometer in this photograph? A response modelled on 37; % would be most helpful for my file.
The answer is 52; %
